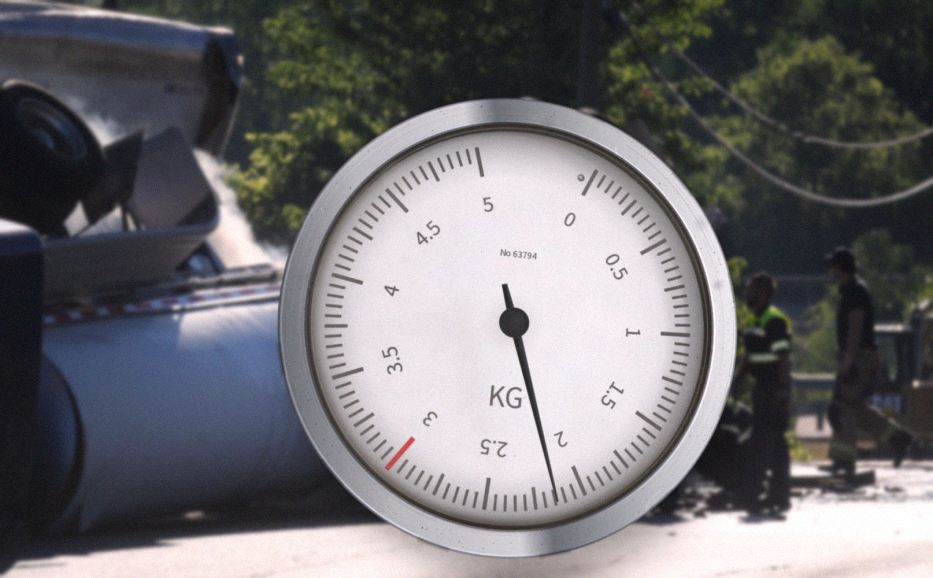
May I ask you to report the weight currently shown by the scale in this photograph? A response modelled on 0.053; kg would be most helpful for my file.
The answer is 2.15; kg
